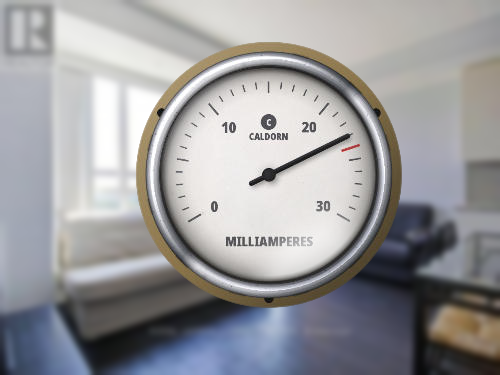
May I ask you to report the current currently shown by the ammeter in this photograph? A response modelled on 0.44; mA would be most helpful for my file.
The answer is 23; mA
